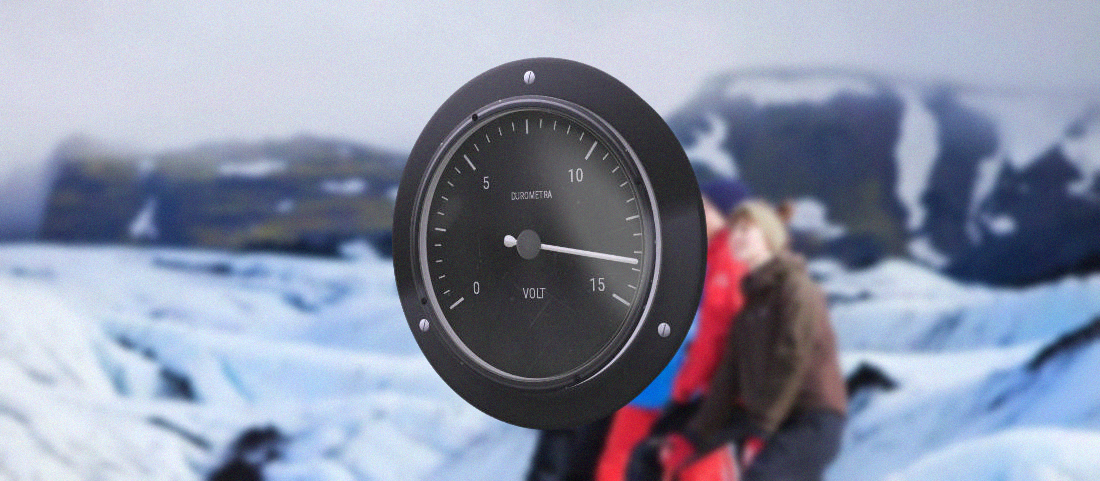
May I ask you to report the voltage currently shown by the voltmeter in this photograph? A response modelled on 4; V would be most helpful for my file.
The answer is 13.75; V
